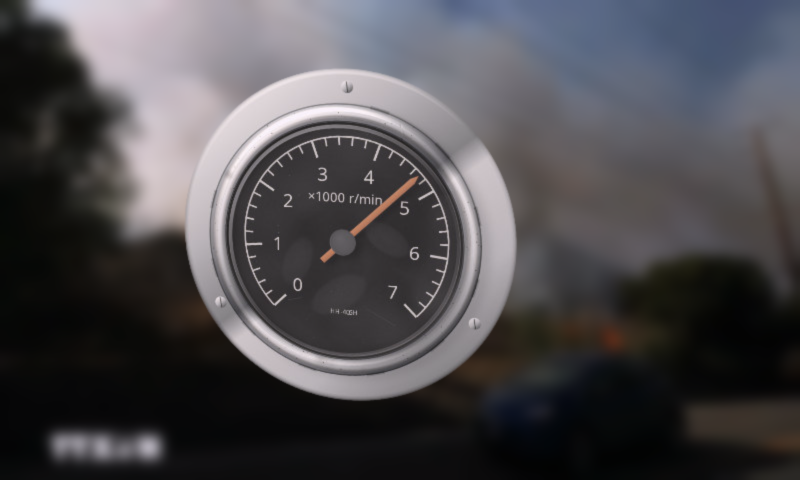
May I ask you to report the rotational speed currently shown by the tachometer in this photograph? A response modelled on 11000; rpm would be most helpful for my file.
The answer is 4700; rpm
